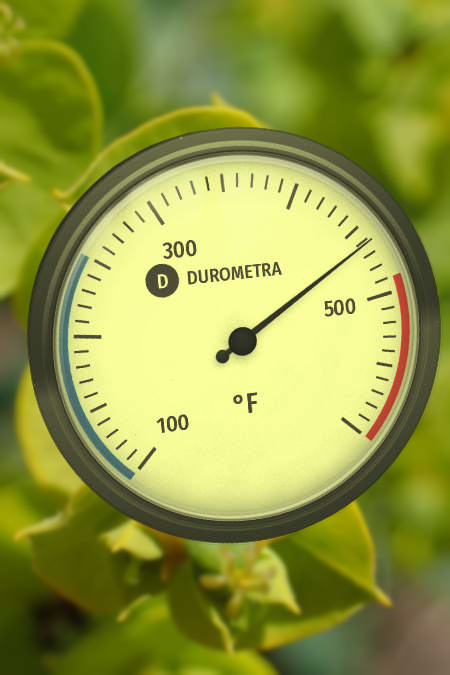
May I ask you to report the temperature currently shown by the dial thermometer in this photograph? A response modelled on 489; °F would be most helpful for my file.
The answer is 460; °F
